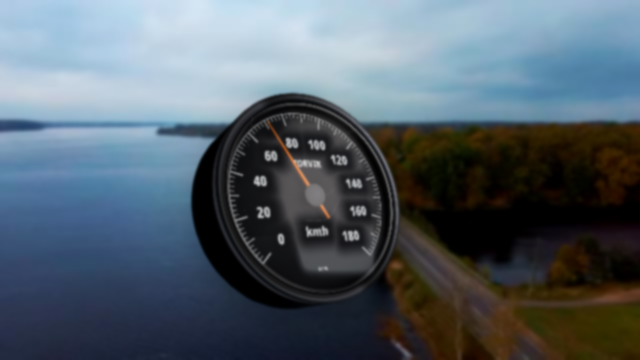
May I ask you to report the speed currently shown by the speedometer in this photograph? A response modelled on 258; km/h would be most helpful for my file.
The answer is 70; km/h
